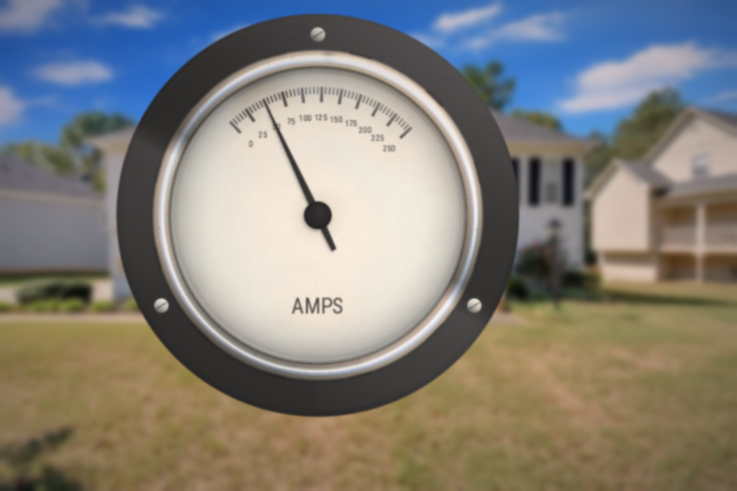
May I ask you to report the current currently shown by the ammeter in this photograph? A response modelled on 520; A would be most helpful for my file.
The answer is 50; A
